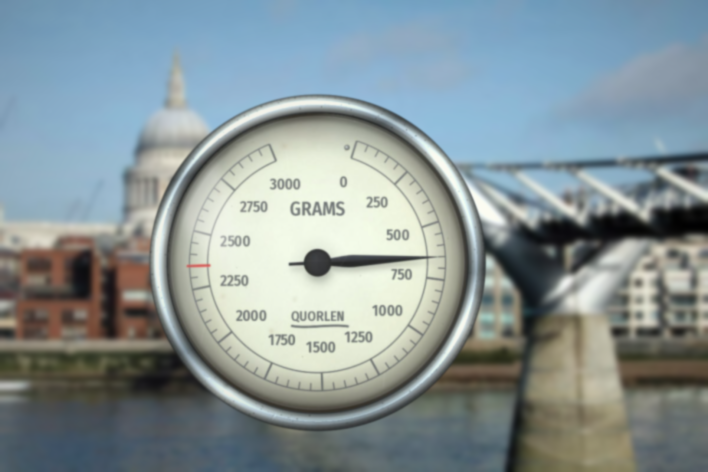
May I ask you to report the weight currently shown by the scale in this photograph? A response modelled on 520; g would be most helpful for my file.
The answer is 650; g
